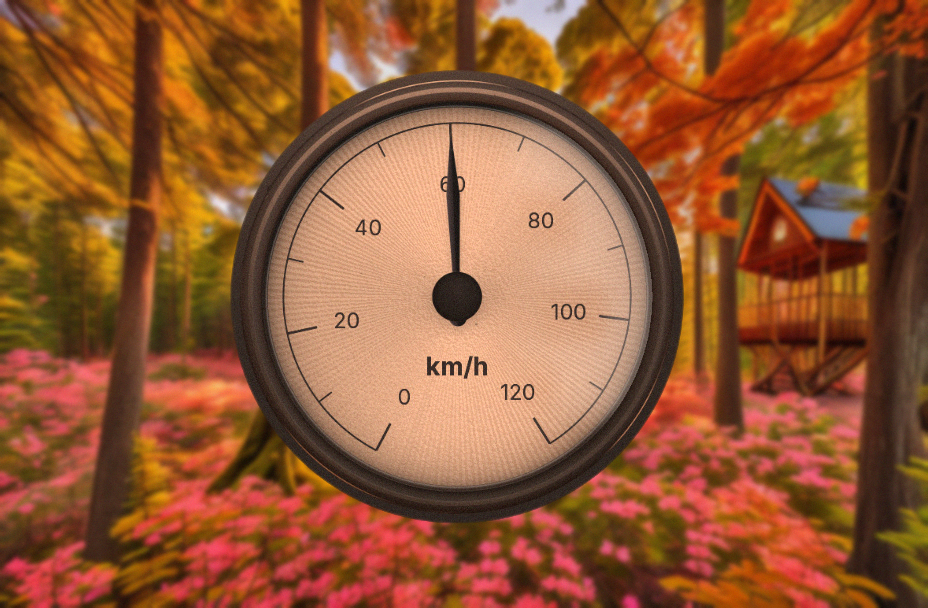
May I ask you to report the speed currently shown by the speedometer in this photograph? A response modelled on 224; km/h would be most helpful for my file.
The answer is 60; km/h
